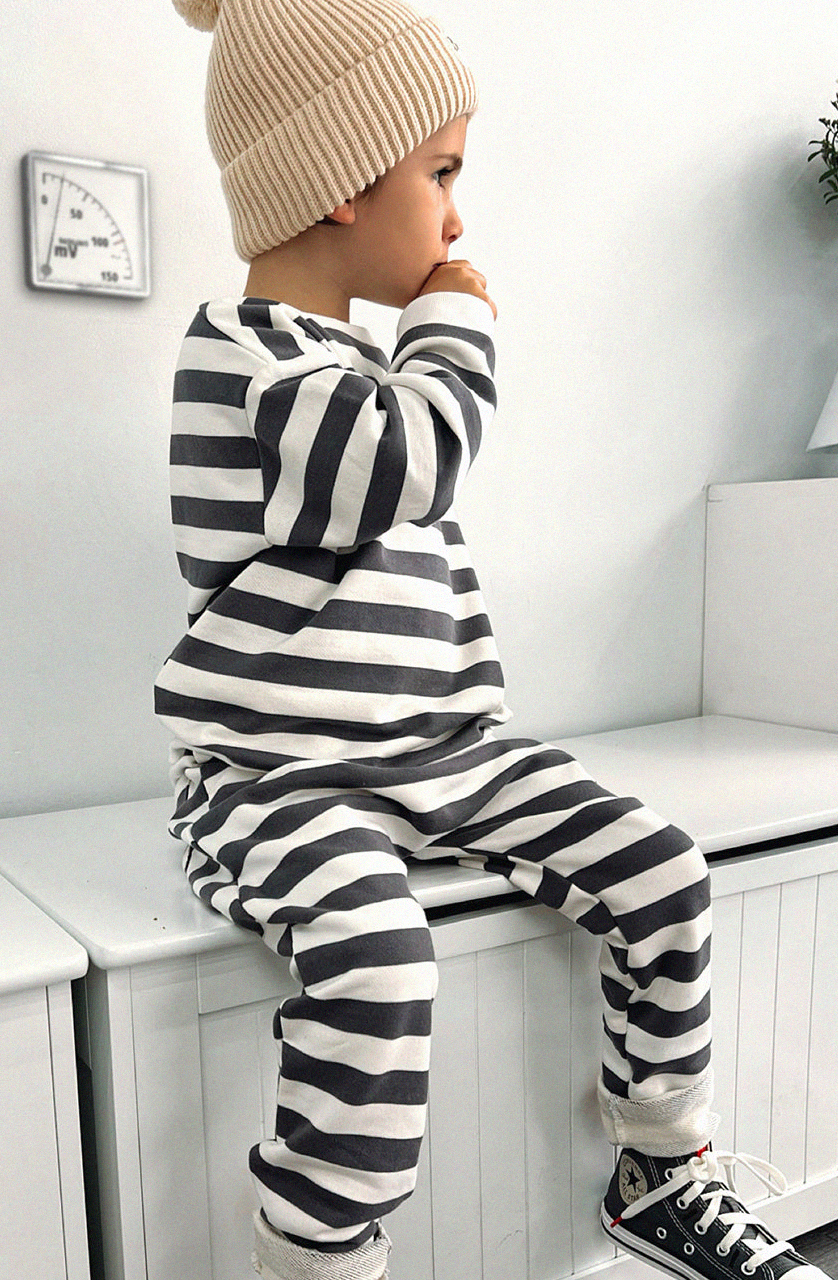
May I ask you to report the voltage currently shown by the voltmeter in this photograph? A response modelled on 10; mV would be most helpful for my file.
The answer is 20; mV
